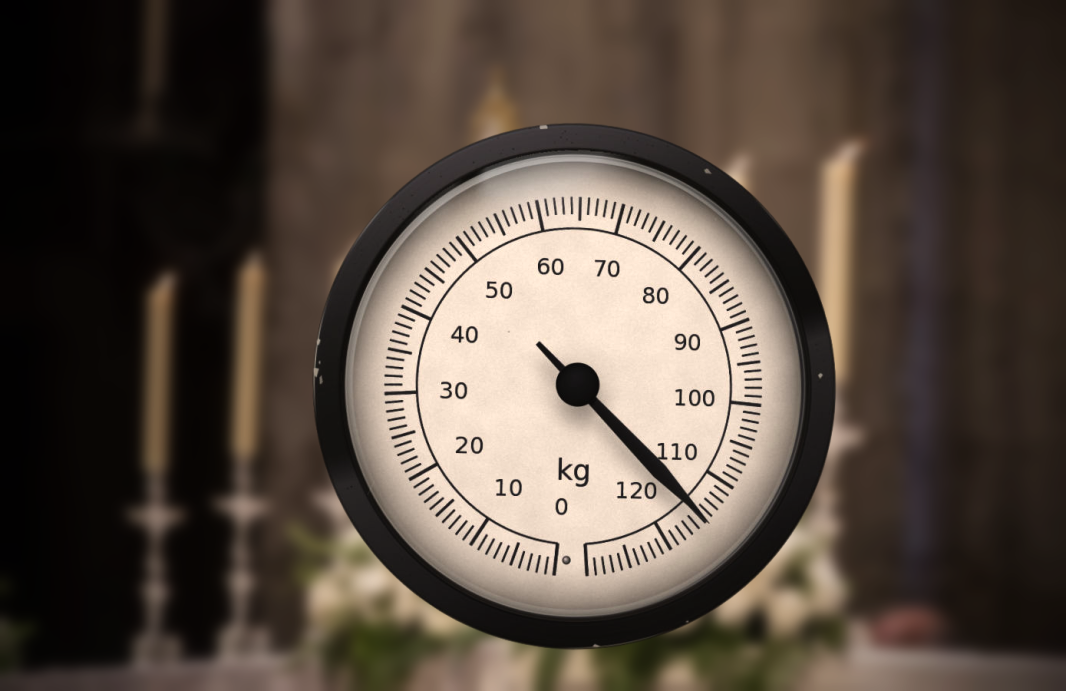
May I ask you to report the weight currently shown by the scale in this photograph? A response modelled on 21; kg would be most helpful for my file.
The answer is 115; kg
